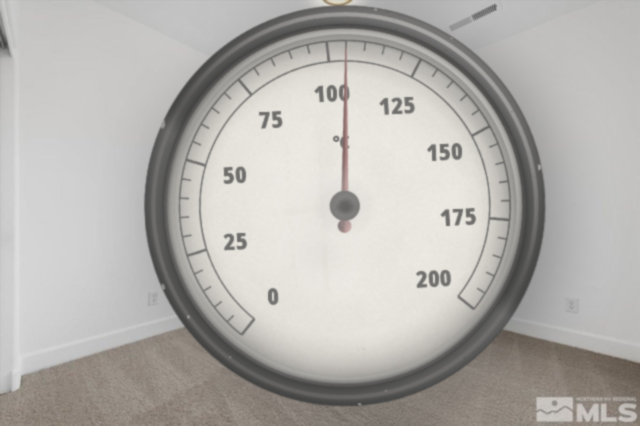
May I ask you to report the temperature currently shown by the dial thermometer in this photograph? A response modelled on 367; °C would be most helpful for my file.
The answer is 105; °C
